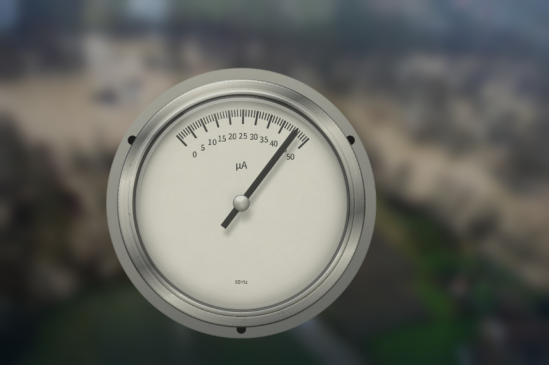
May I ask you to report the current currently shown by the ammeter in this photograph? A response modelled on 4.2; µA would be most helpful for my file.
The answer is 45; µA
